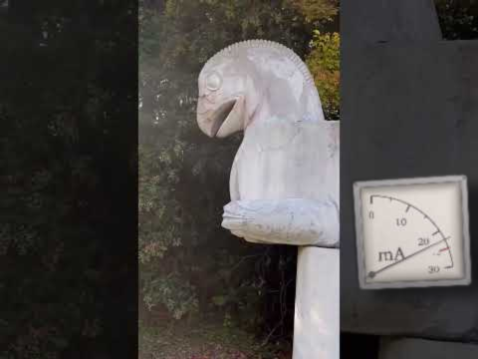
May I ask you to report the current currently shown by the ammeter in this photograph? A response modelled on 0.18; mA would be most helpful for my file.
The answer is 22.5; mA
